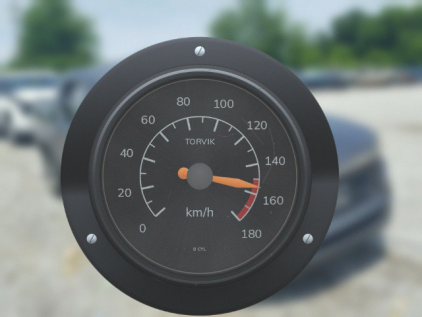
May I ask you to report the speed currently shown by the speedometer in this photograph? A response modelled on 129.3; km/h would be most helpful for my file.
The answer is 155; km/h
